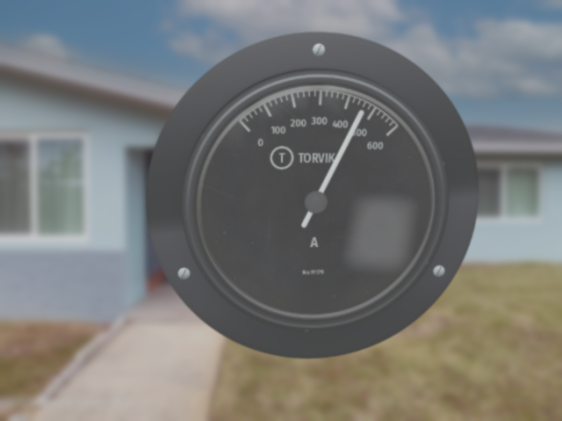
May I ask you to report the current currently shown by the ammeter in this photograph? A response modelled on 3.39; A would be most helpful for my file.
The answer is 460; A
